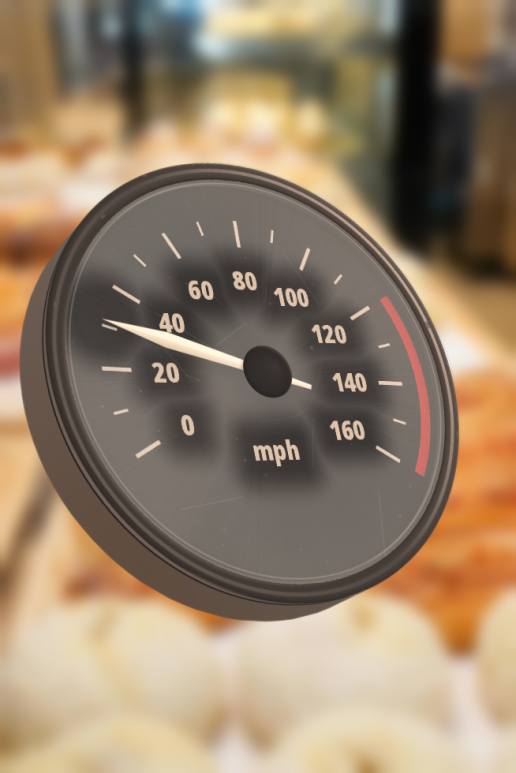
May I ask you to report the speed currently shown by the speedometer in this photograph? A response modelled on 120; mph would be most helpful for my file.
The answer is 30; mph
